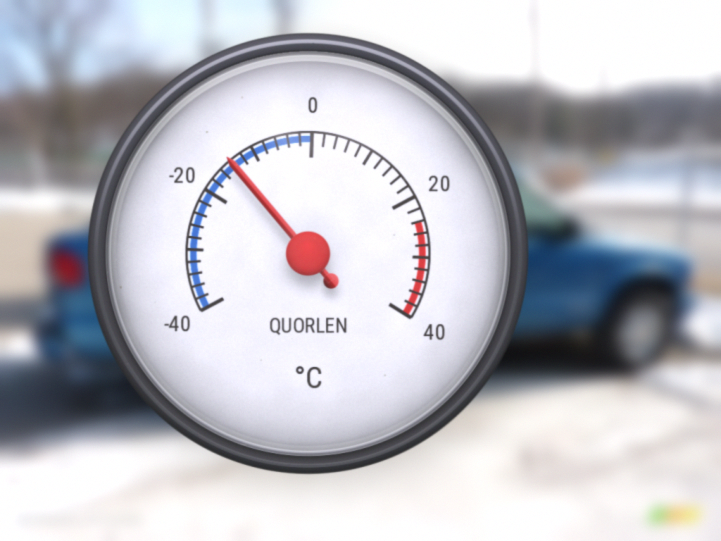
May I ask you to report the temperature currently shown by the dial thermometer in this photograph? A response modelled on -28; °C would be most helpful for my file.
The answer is -14; °C
